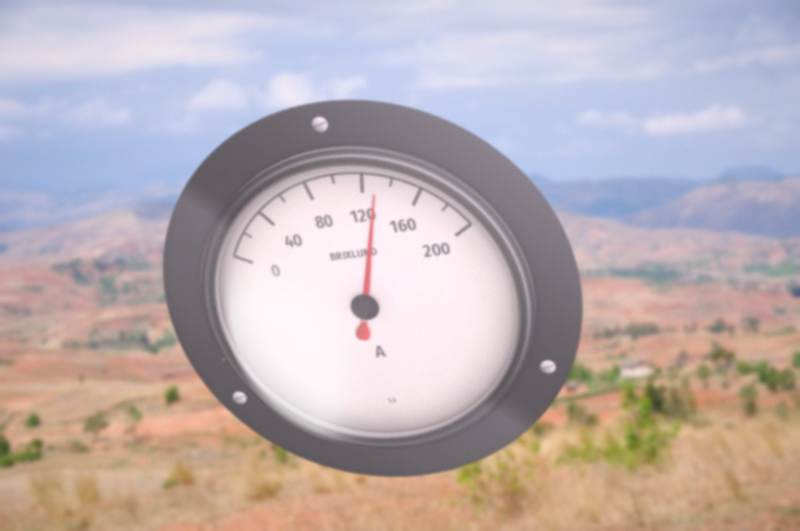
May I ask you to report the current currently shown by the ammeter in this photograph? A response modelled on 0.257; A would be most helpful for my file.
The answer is 130; A
